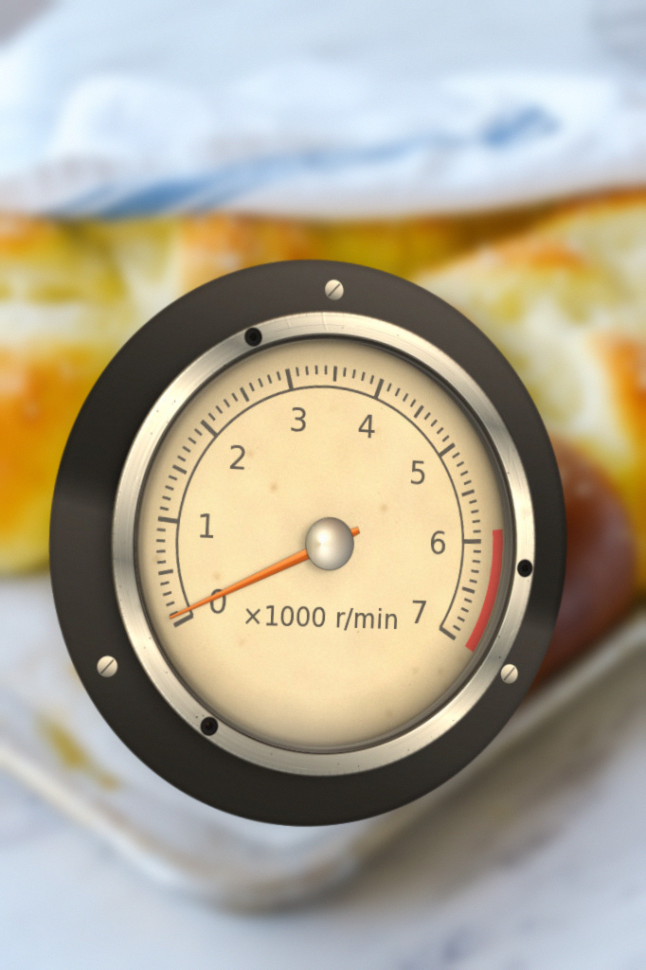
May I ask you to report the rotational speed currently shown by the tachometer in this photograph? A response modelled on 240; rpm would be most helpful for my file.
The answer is 100; rpm
